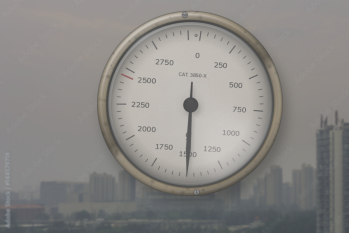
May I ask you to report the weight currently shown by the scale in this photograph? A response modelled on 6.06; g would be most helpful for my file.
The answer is 1500; g
